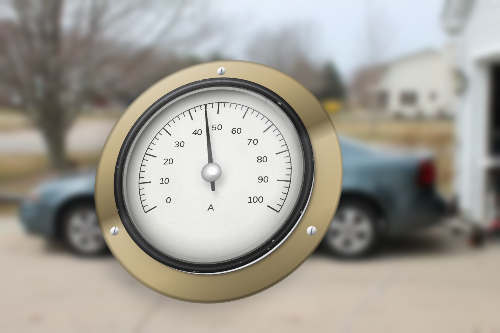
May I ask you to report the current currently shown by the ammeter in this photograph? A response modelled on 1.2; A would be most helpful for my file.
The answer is 46; A
